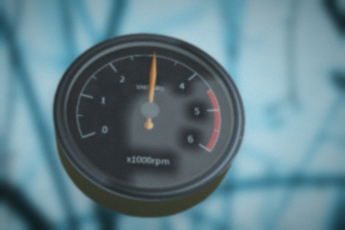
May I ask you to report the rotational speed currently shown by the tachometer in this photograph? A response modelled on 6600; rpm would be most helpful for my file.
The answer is 3000; rpm
